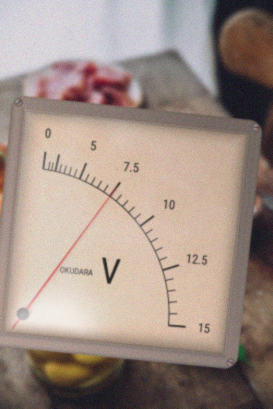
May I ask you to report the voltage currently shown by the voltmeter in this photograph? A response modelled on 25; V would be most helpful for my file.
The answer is 7.5; V
